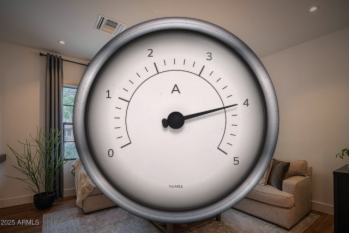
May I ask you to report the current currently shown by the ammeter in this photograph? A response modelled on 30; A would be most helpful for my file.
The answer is 4; A
